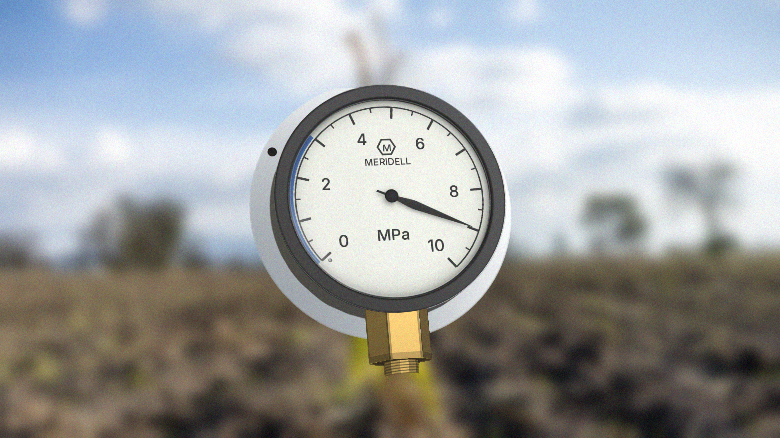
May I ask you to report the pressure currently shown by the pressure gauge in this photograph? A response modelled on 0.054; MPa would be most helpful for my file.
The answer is 9; MPa
